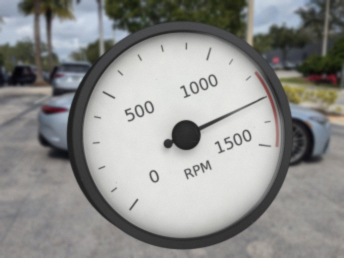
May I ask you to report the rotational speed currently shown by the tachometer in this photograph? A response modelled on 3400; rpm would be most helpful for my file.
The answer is 1300; rpm
